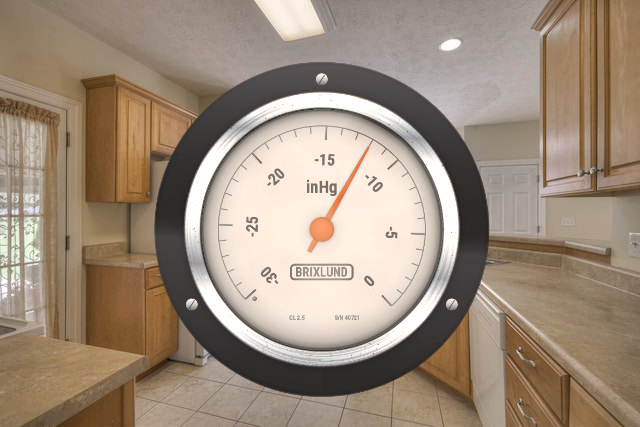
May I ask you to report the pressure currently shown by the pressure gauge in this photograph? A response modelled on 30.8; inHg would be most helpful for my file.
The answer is -12; inHg
